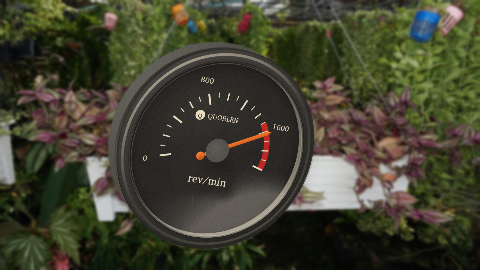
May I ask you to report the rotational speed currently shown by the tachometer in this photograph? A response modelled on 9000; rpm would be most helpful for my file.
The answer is 1600; rpm
